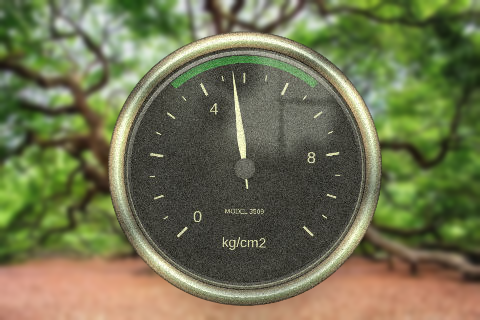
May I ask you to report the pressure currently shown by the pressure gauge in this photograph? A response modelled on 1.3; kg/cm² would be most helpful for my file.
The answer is 4.75; kg/cm²
